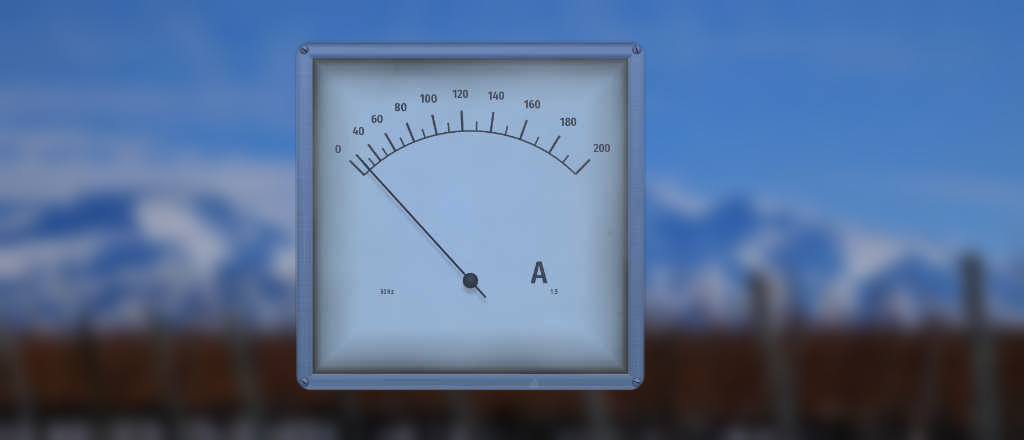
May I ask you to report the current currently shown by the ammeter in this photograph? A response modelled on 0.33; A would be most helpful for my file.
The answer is 20; A
